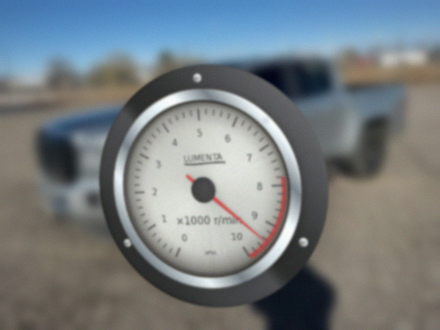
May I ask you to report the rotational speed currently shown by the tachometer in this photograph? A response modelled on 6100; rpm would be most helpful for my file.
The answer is 9400; rpm
